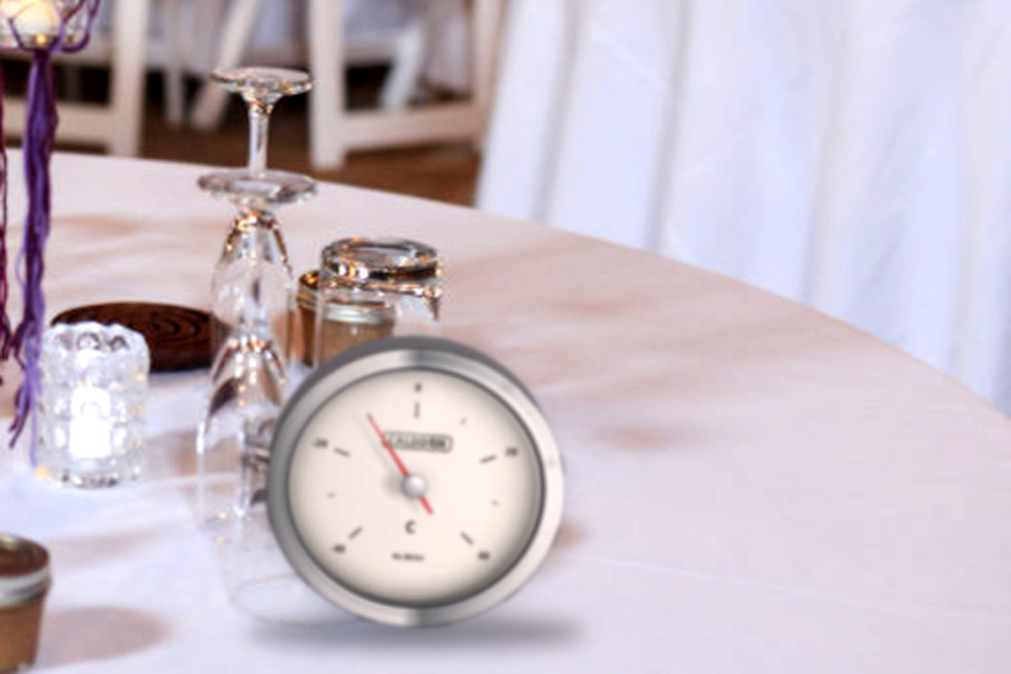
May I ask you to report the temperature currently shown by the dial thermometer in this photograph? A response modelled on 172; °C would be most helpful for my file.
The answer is -10; °C
